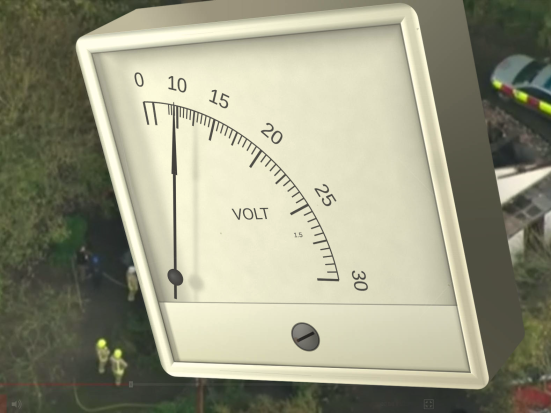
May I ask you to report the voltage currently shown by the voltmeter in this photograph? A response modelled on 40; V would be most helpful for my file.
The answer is 10; V
